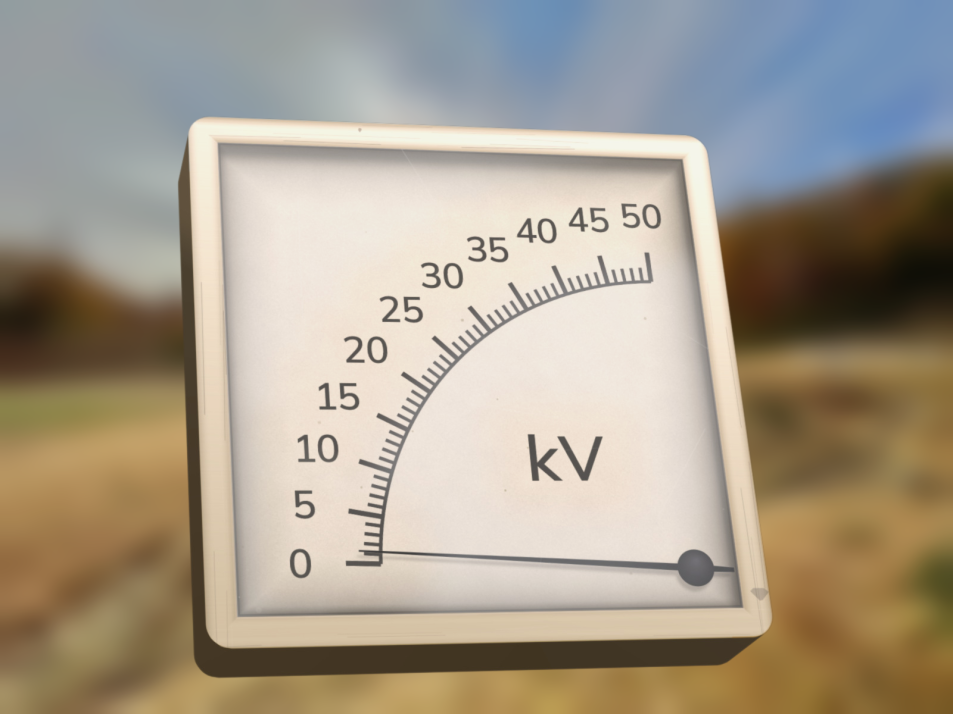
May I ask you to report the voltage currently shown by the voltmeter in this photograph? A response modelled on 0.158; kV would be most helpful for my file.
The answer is 1; kV
